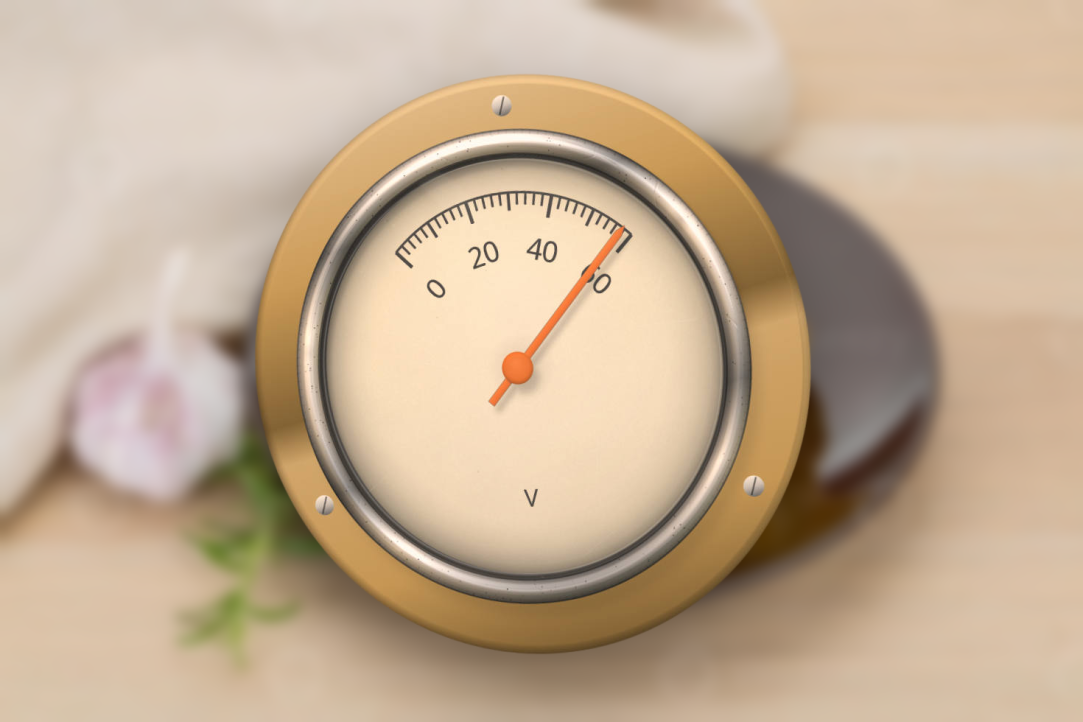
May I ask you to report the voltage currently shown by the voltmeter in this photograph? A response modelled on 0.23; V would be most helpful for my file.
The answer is 58; V
